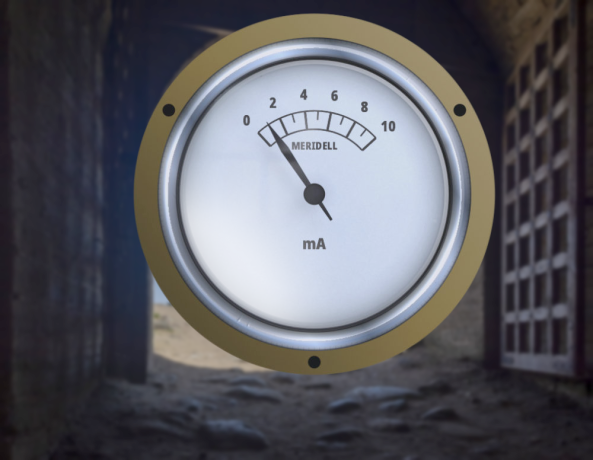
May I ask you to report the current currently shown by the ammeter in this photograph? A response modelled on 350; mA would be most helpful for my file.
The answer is 1; mA
